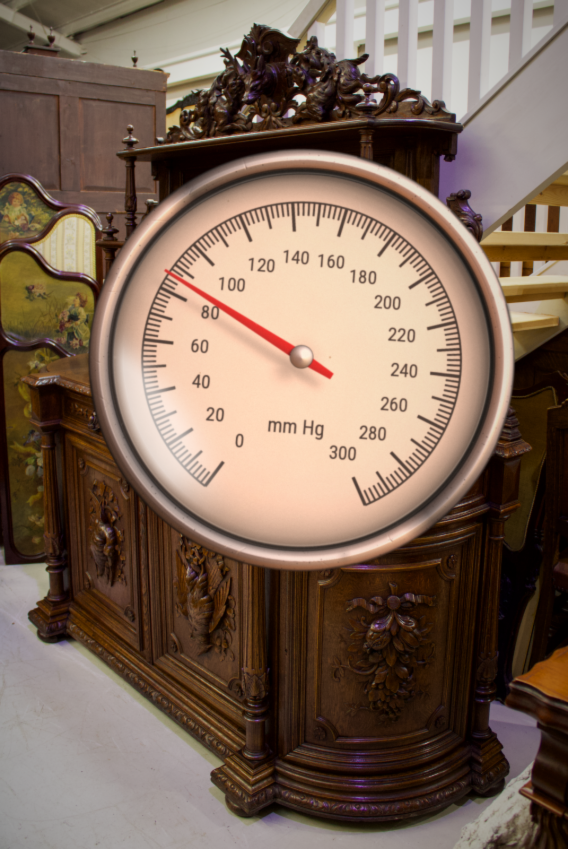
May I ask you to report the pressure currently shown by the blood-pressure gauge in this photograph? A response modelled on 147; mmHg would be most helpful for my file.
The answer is 86; mmHg
